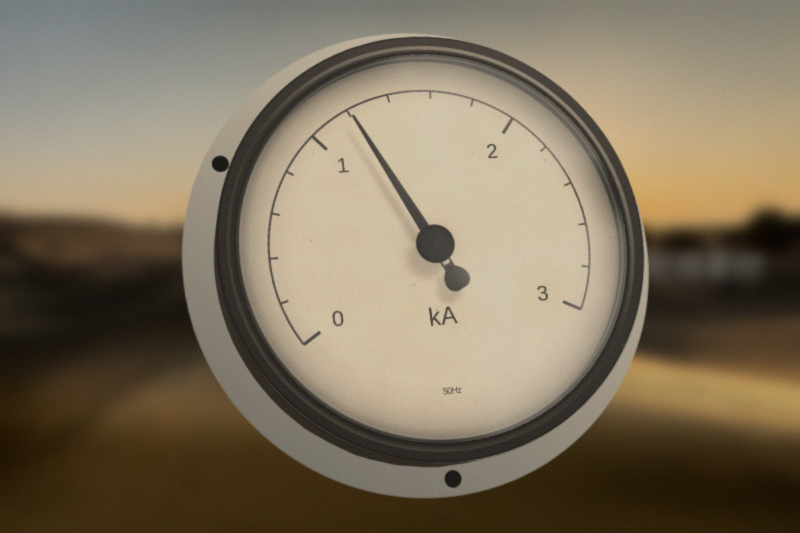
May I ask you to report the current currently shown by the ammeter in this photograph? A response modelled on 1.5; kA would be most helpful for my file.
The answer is 1.2; kA
